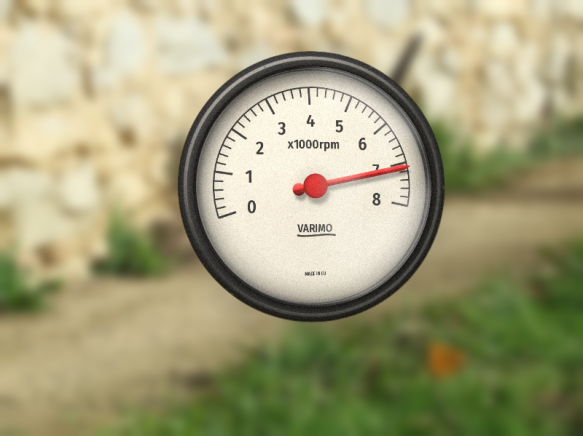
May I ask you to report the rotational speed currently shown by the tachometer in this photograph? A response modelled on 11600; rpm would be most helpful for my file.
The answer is 7100; rpm
